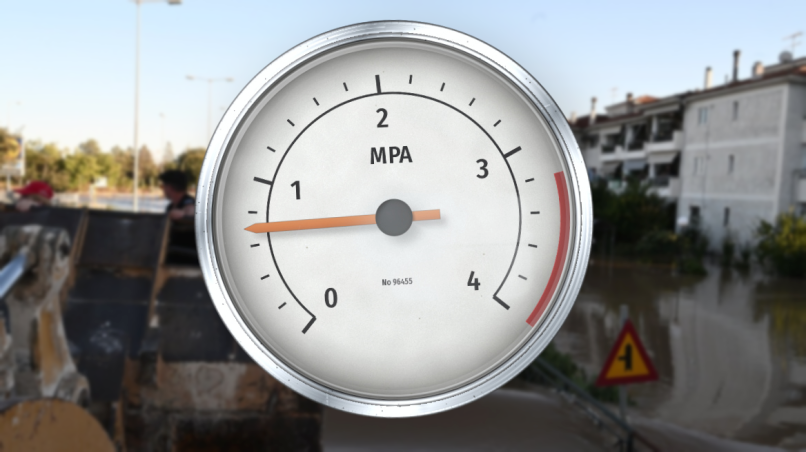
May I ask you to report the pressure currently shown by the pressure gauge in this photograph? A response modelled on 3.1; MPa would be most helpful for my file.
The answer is 0.7; MPa
